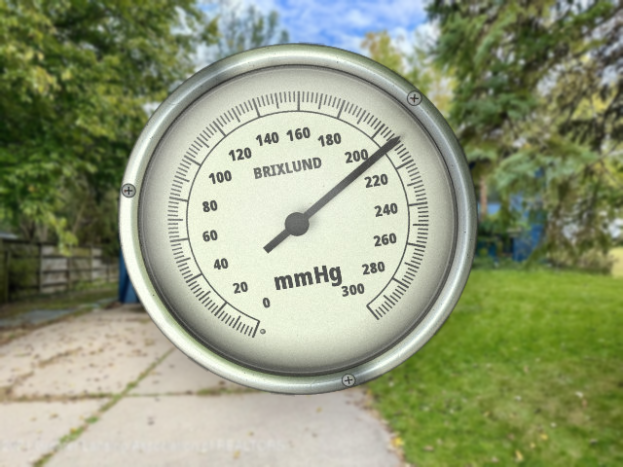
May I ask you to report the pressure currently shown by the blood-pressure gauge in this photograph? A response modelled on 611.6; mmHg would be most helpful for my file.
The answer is 208; mmHg
